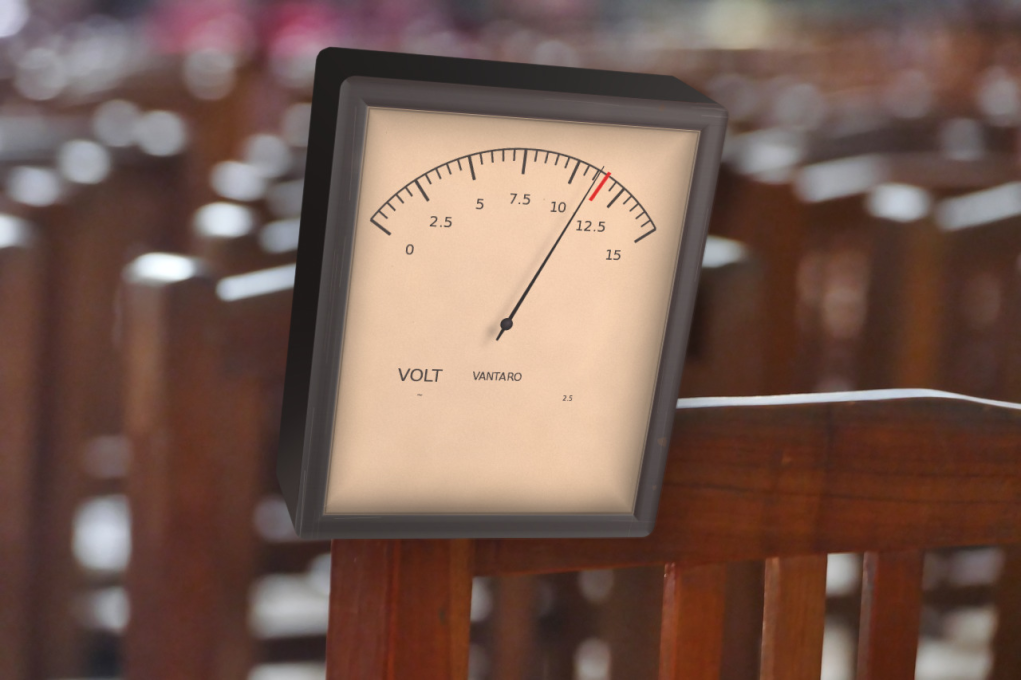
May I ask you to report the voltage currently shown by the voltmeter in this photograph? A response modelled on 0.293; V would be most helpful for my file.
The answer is 11; V
